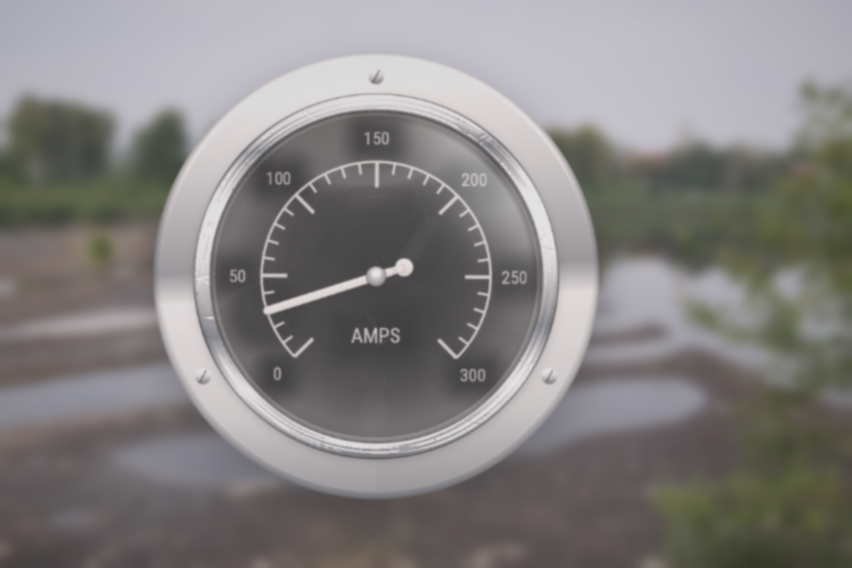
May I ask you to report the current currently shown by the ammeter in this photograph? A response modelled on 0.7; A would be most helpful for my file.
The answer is 30; A
